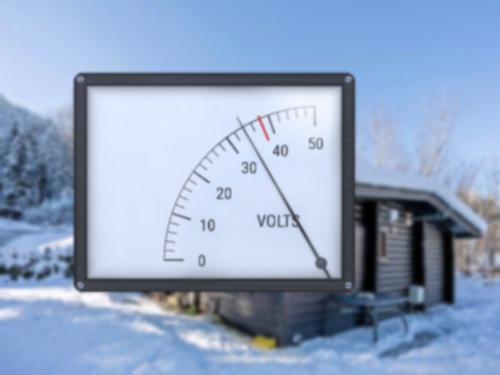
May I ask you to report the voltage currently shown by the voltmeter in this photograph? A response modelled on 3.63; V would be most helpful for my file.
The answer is 34; V
